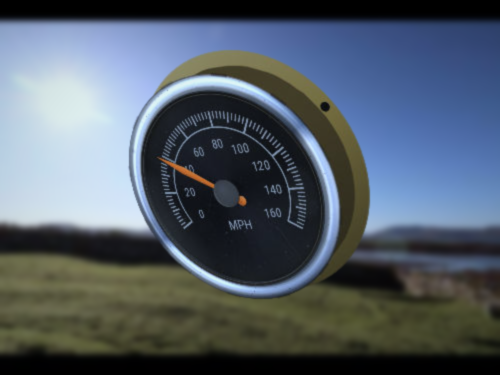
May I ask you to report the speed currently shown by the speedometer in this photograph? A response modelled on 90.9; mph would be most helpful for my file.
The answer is 40; mph
